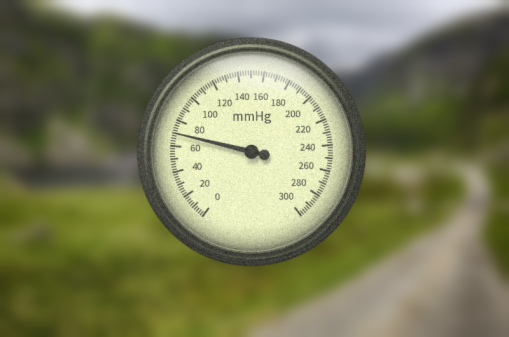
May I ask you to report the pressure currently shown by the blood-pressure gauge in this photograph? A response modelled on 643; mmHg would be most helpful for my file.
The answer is 70; mmHg
